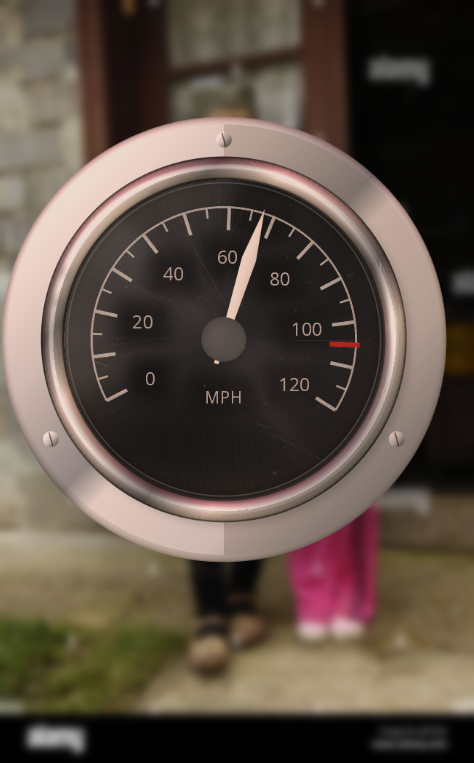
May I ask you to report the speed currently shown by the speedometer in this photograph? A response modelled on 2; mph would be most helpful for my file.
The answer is 67.5; mph
